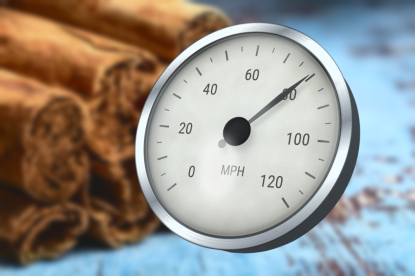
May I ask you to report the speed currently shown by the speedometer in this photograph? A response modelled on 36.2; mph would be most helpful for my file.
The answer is 80; mph
